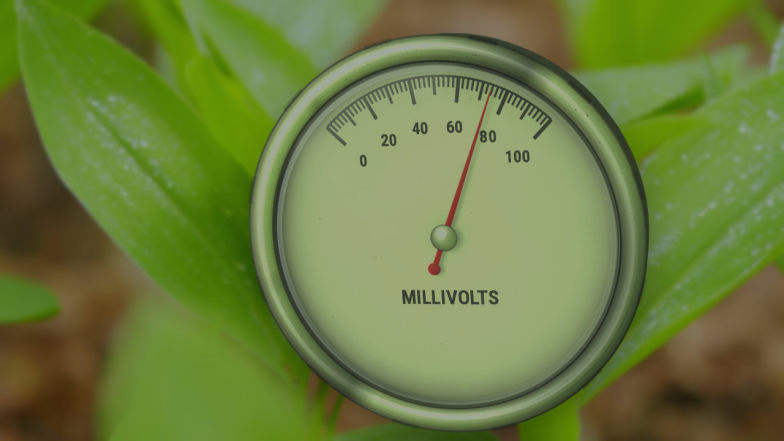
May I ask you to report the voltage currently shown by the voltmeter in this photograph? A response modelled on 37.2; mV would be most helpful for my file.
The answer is 74; mV
